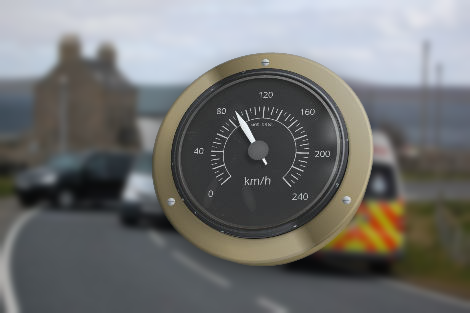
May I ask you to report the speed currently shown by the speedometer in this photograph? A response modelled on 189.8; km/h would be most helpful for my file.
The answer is 90; km/h
